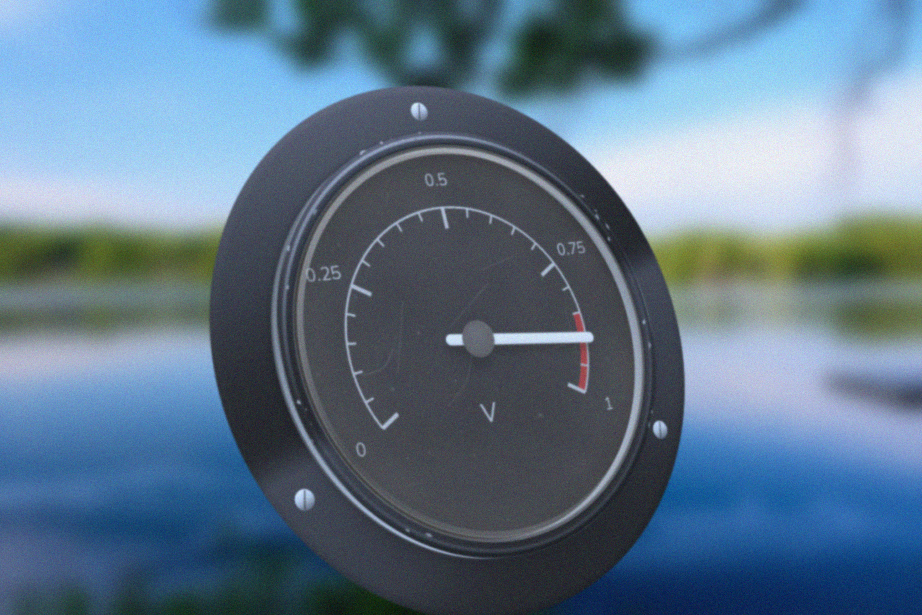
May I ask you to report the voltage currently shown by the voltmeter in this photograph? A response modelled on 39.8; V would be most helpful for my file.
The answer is 0.9; V
